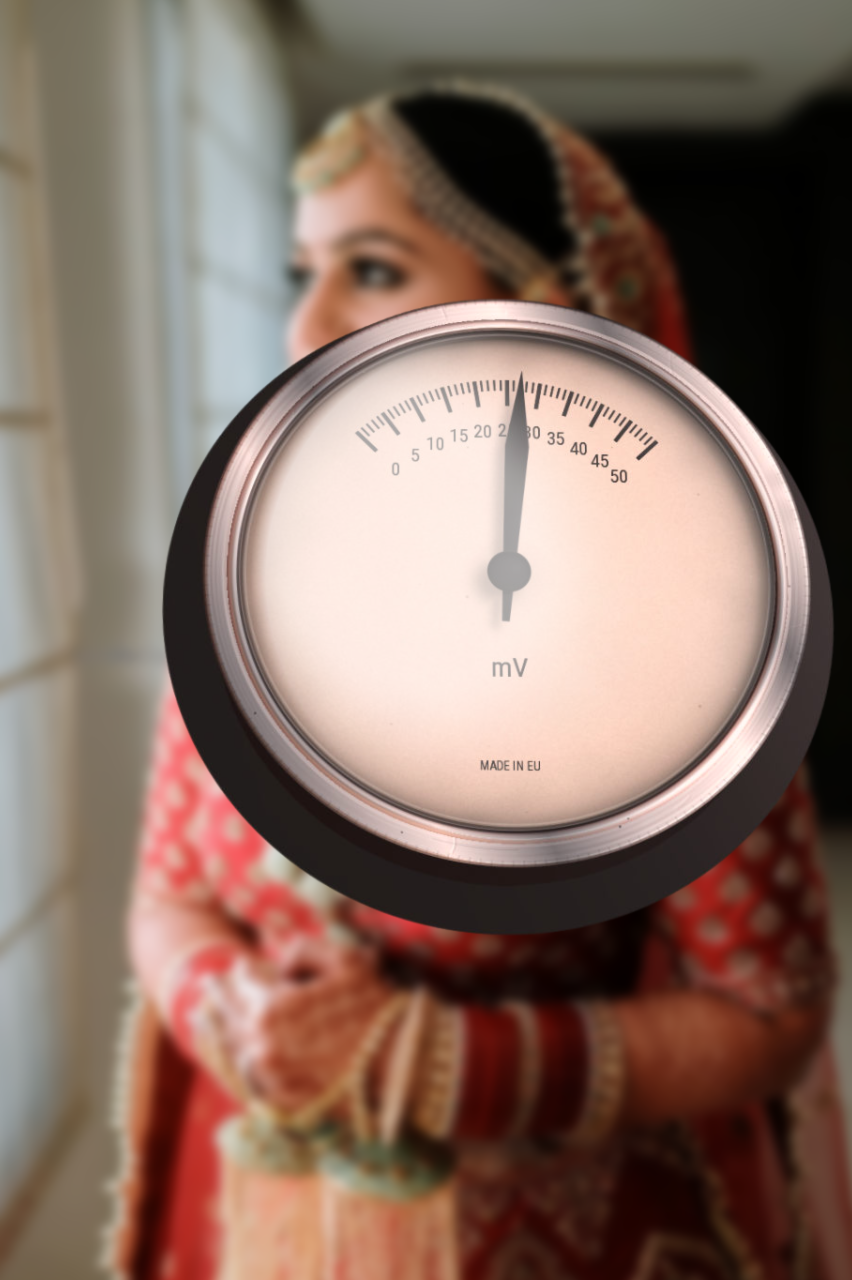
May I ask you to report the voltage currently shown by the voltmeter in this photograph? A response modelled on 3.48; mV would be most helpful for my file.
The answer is 27; mV
